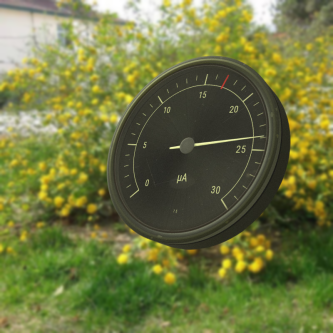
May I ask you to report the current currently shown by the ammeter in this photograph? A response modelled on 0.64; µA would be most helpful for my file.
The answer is 24; µA
